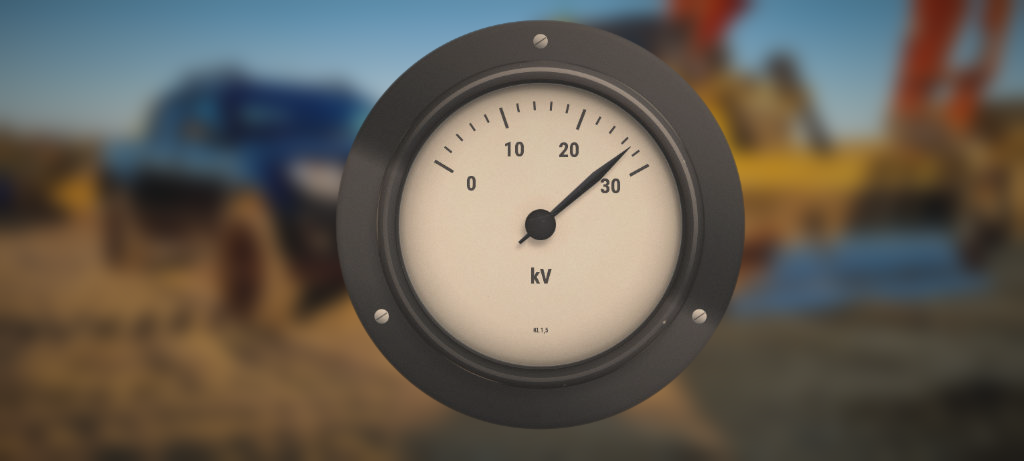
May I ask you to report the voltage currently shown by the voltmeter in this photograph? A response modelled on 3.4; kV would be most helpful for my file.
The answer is 27; kV
